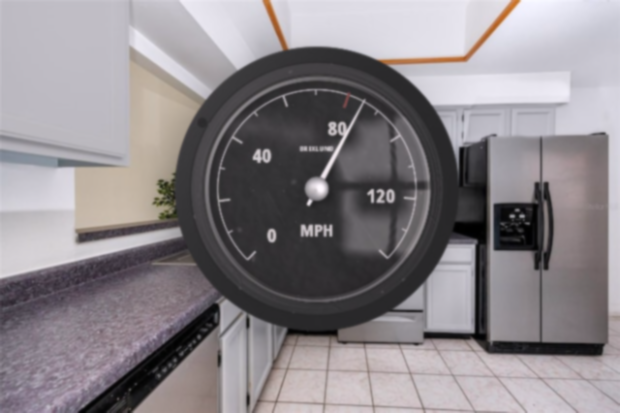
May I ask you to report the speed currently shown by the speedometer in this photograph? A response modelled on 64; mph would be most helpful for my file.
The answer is 85; mph
